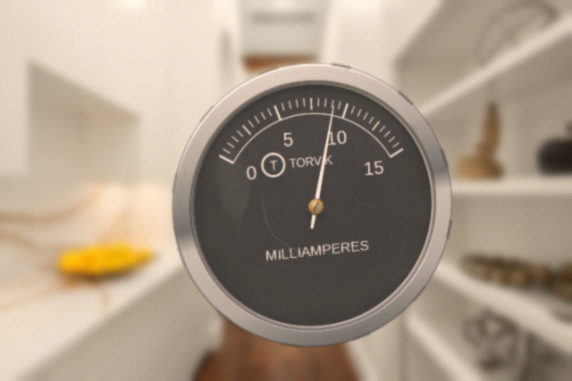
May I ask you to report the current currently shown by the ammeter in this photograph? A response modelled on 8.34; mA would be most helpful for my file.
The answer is 9; mA
